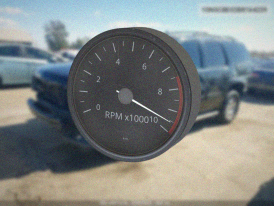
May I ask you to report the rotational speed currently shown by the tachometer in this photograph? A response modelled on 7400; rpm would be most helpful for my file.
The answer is 9500; rpm
